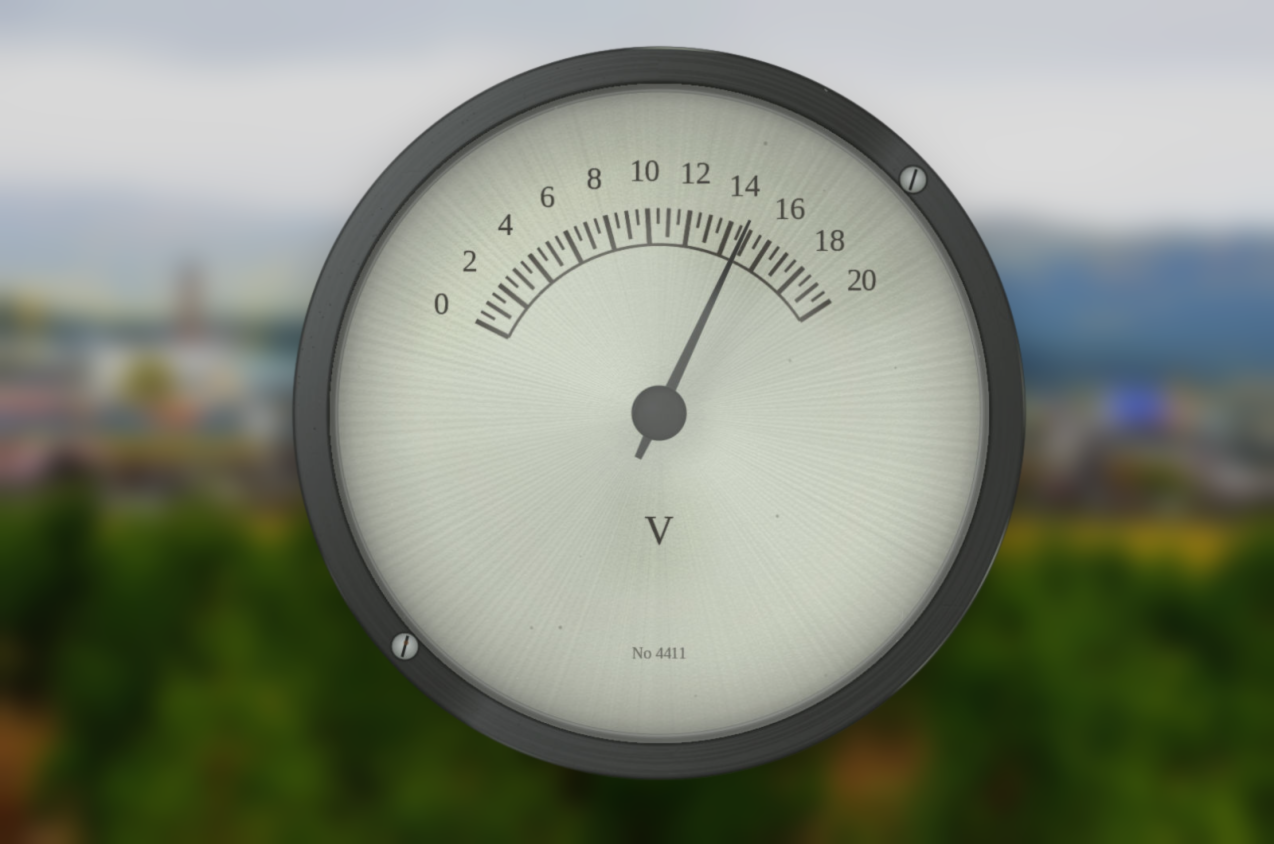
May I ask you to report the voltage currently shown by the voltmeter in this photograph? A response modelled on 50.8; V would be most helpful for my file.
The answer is 14.75; V
